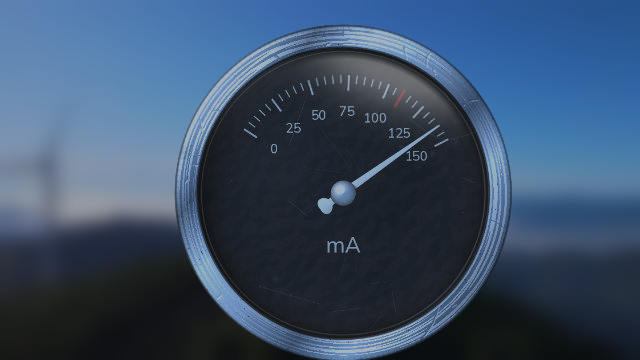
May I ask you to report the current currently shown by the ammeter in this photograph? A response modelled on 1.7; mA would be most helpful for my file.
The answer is 140; mA
